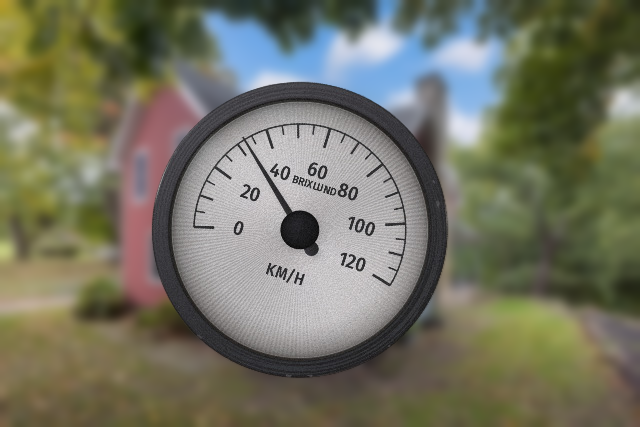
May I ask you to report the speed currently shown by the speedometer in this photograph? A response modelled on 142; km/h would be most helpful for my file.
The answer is 32.5; km/h
